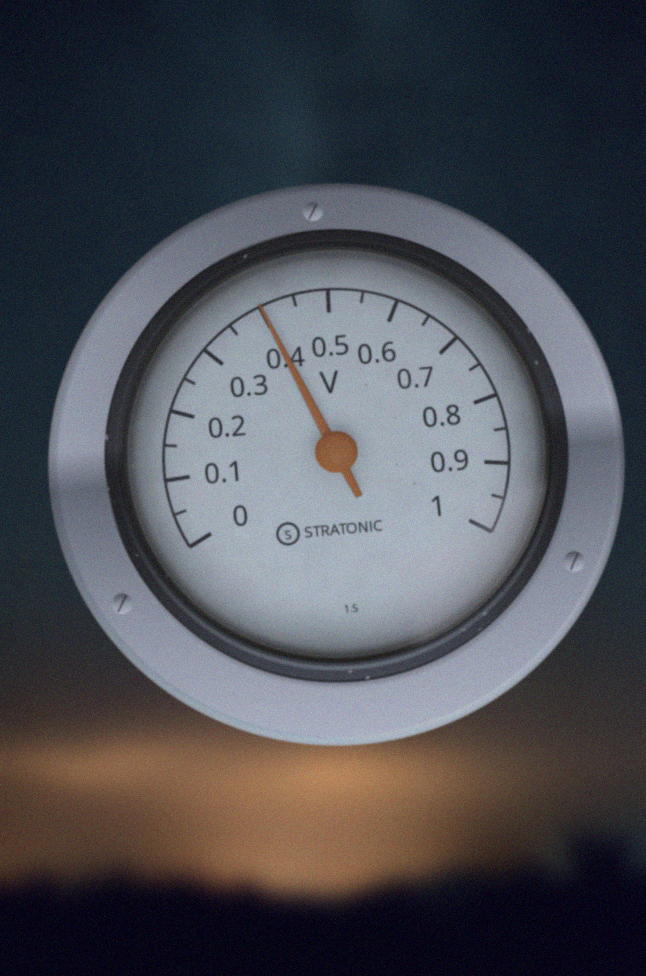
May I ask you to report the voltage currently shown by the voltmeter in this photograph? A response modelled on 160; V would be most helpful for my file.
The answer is 0.4; V
